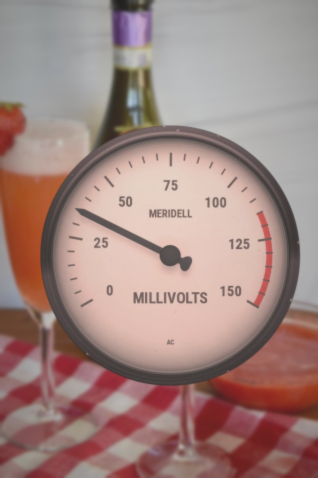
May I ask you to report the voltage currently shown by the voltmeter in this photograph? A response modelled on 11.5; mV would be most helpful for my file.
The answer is 35; mV
